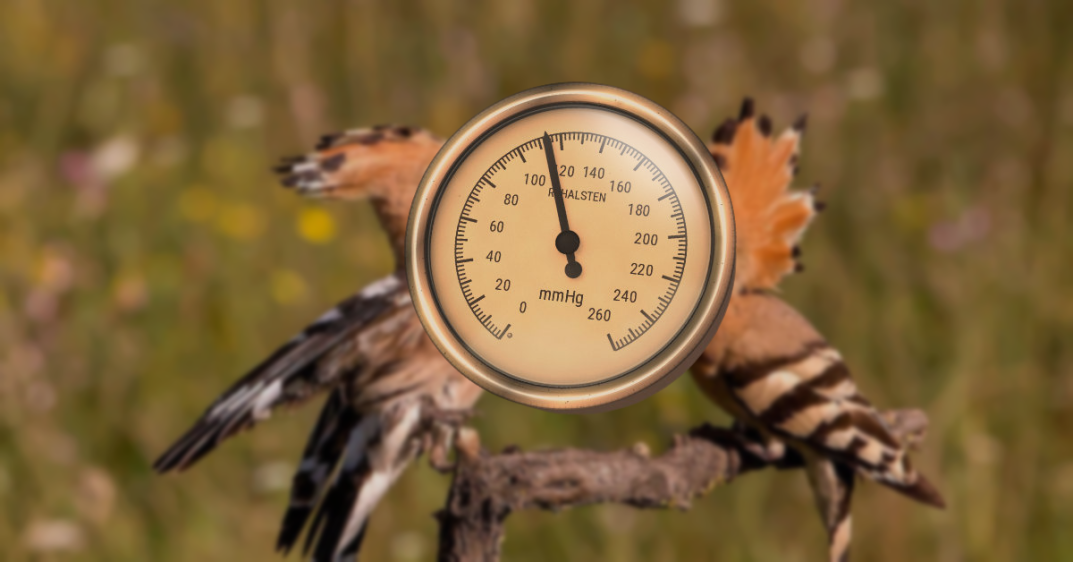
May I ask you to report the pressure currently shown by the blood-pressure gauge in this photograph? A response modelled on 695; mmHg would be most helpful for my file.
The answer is 114; mmHg
